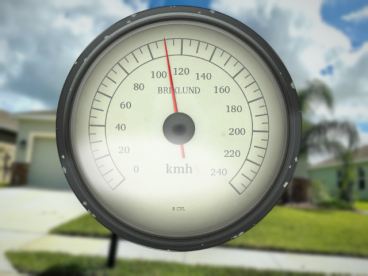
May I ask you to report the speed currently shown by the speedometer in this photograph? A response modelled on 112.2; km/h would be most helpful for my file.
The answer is 110; km/h
